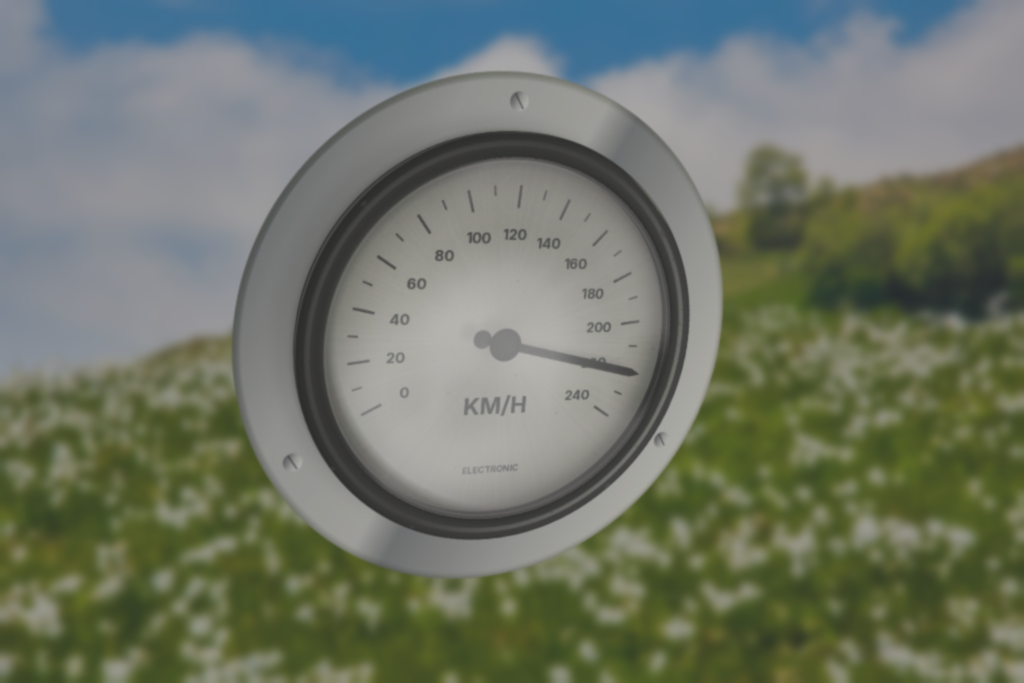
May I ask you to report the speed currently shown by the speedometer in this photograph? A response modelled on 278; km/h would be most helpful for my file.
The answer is 220; km/h
